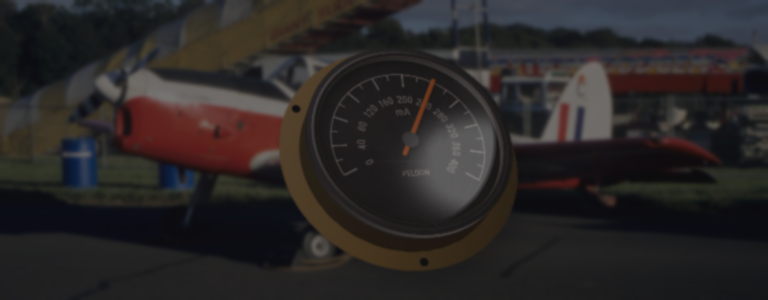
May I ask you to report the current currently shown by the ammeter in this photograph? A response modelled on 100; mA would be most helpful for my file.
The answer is 240; mA
